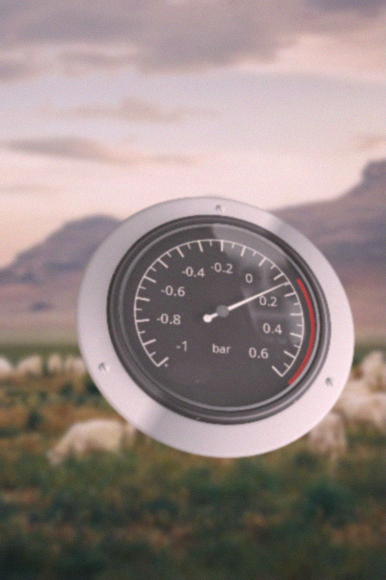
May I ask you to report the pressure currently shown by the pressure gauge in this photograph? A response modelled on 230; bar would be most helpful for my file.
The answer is 0.15; bar
